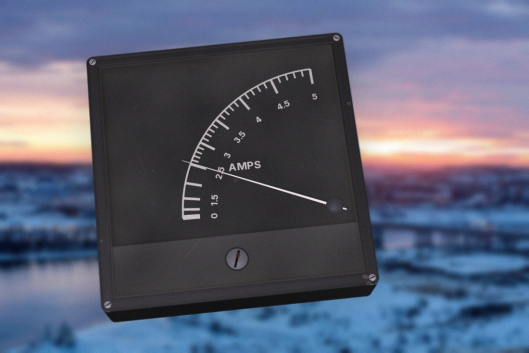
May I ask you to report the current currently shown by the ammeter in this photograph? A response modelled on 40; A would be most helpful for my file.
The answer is 2.5; A
